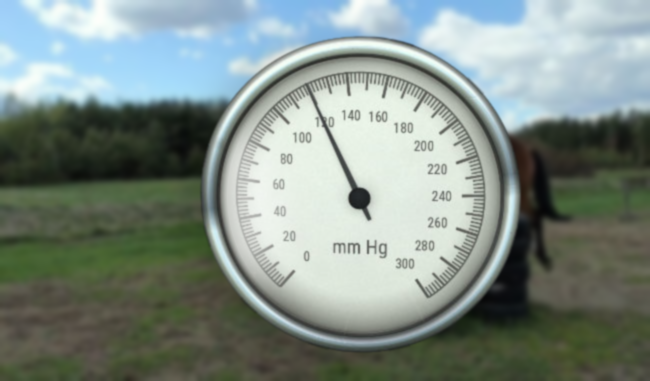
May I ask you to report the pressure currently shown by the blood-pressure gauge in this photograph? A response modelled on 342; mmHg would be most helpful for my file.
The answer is 120; mmHg
